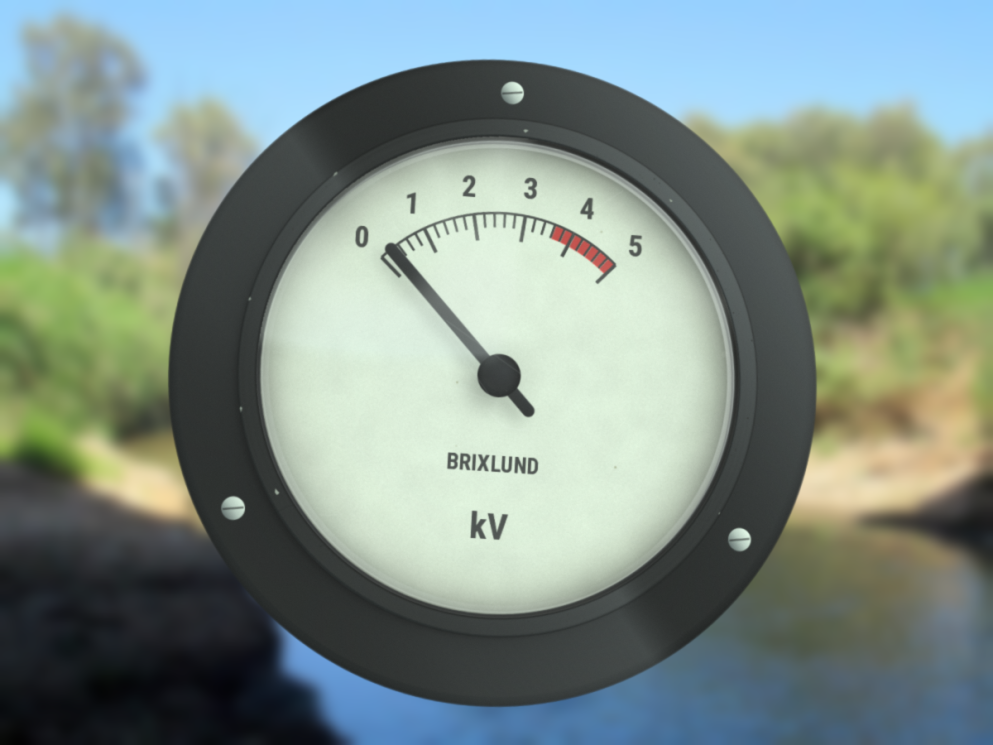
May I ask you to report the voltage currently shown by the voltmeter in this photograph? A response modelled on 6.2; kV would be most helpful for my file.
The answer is 0.2; kV
